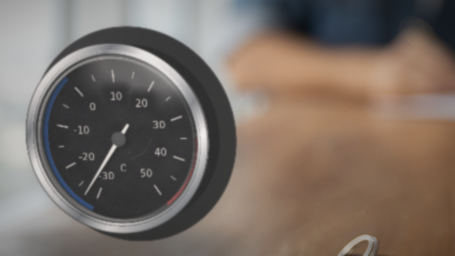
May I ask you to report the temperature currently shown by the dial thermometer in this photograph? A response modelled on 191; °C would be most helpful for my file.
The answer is -27.5; °C
